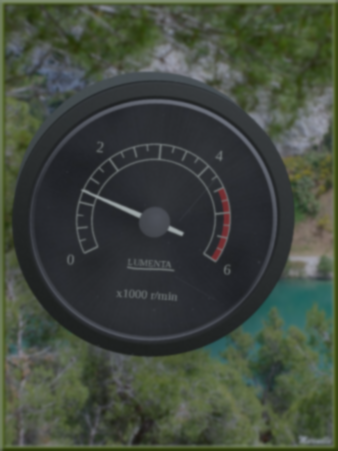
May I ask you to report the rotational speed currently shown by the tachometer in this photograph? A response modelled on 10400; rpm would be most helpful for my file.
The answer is 1250; rpm
